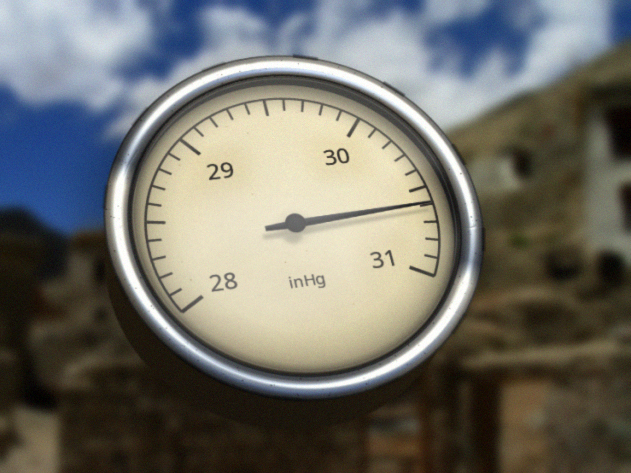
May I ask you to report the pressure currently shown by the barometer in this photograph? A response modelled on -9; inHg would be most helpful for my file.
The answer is 30.6; inHg
